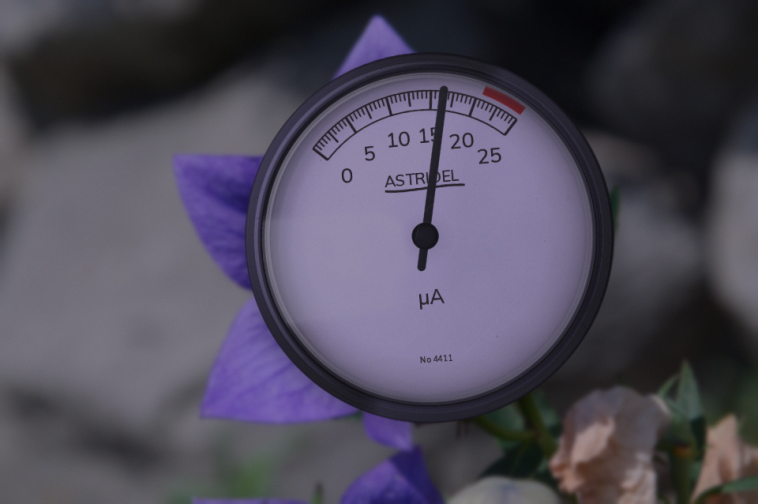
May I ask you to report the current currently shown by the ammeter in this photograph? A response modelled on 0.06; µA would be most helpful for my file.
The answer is 16.5; µA
